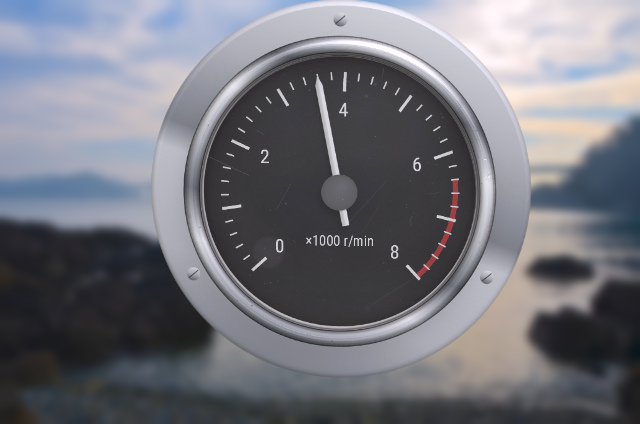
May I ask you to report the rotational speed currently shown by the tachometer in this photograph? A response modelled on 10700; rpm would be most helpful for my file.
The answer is 3600; rpm
